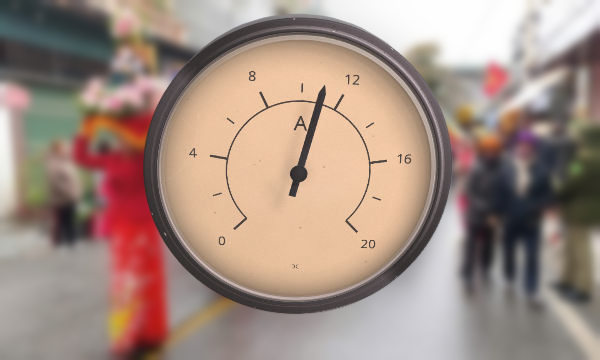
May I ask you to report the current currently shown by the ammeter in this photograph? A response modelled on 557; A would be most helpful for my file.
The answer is 11; A
